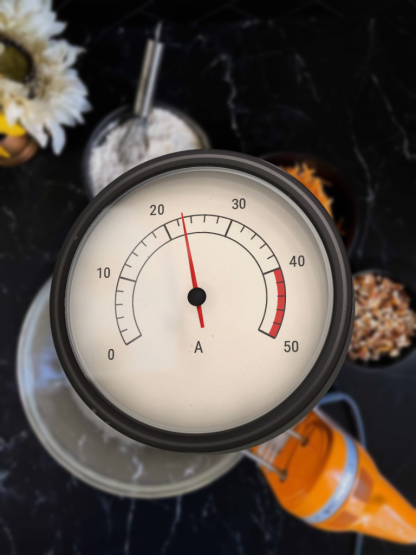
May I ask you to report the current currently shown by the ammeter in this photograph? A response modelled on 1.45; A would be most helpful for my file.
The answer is 23; A
